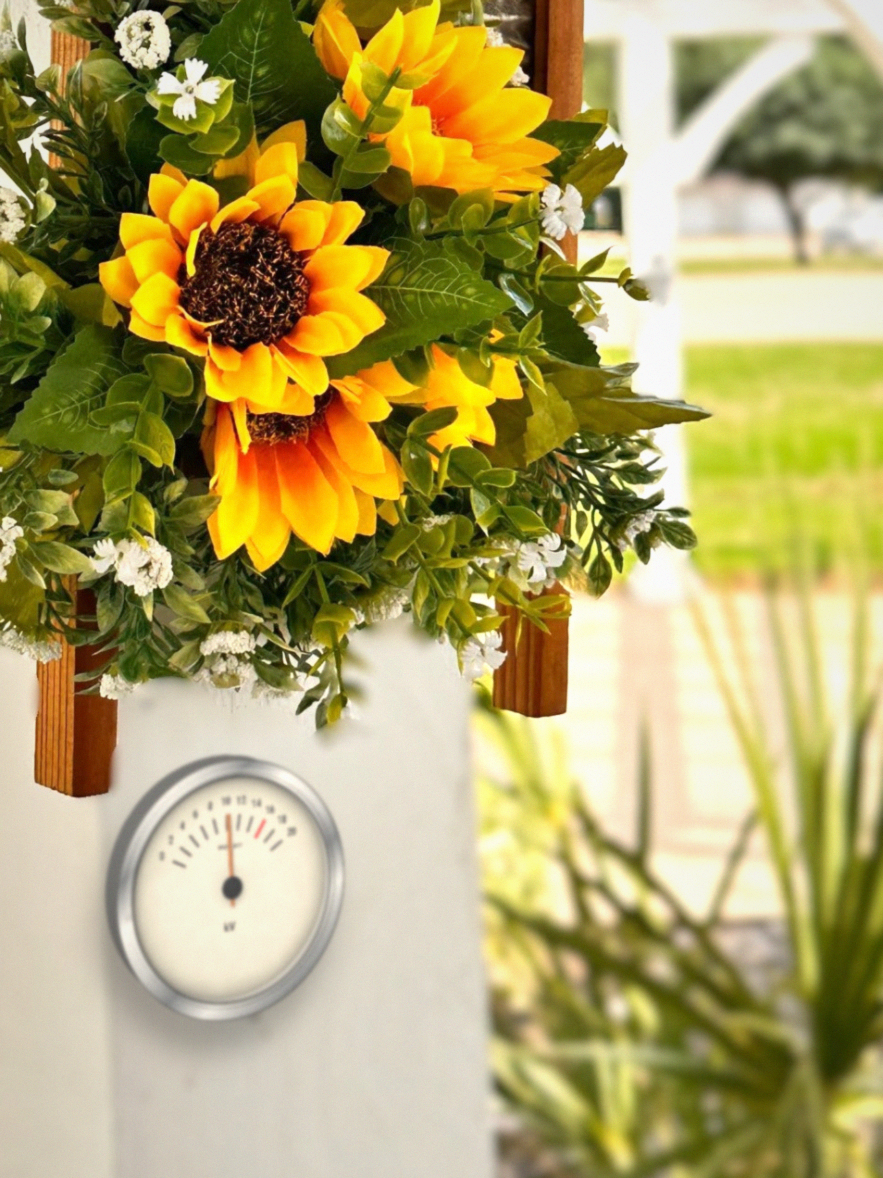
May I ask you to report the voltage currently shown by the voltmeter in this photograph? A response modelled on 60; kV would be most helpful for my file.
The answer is 10; kV
